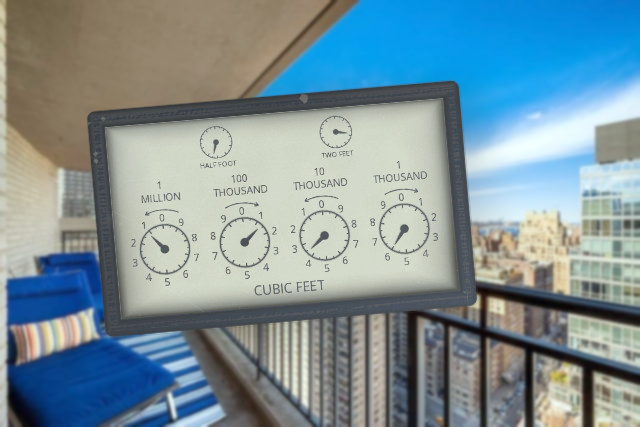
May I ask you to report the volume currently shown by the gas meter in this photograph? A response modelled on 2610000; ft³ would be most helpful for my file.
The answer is 113600; ft³
